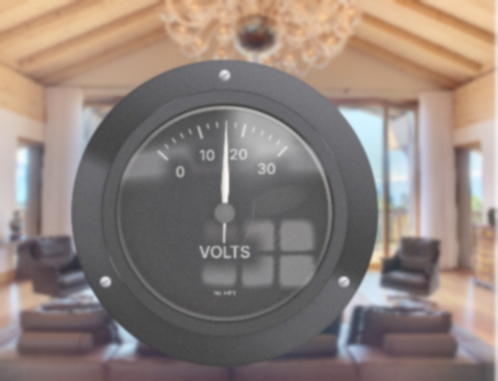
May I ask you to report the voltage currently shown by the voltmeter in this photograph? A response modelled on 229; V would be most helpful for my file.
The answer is 16; V
